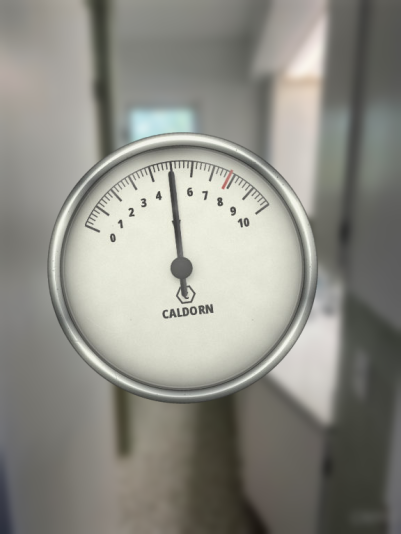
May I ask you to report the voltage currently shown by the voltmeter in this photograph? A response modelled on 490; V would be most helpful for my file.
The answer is 5; V
